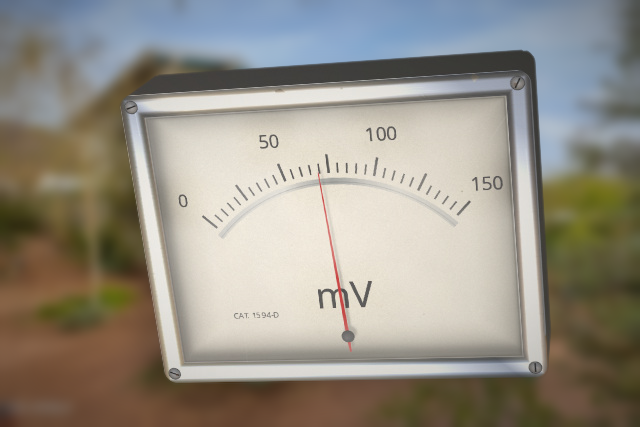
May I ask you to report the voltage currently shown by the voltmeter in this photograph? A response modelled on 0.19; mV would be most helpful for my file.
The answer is 70; mV
